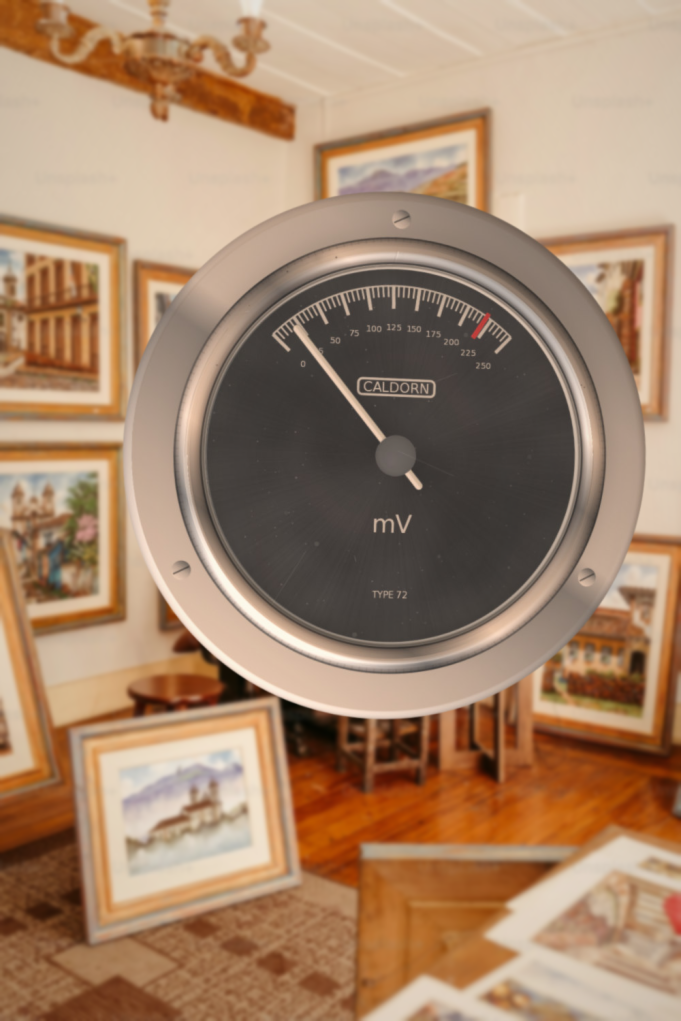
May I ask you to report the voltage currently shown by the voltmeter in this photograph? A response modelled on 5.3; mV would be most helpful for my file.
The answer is 20; mV
